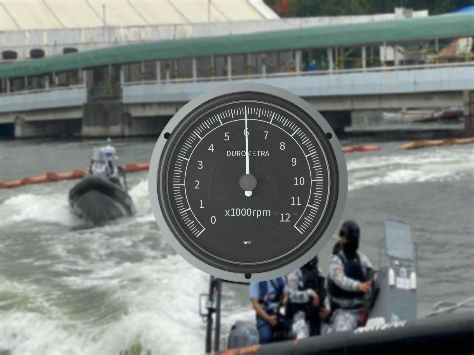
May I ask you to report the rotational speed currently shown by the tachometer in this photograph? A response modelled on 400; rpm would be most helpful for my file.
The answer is 6000; rpm
